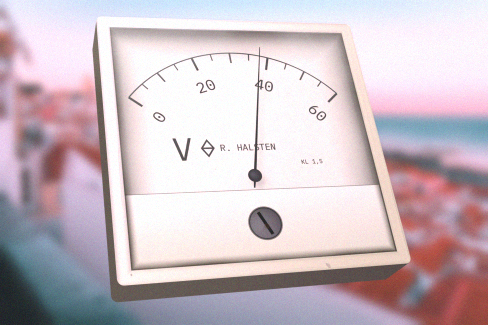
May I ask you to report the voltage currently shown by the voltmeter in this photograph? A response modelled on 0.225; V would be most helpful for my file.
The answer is 37.5; V
